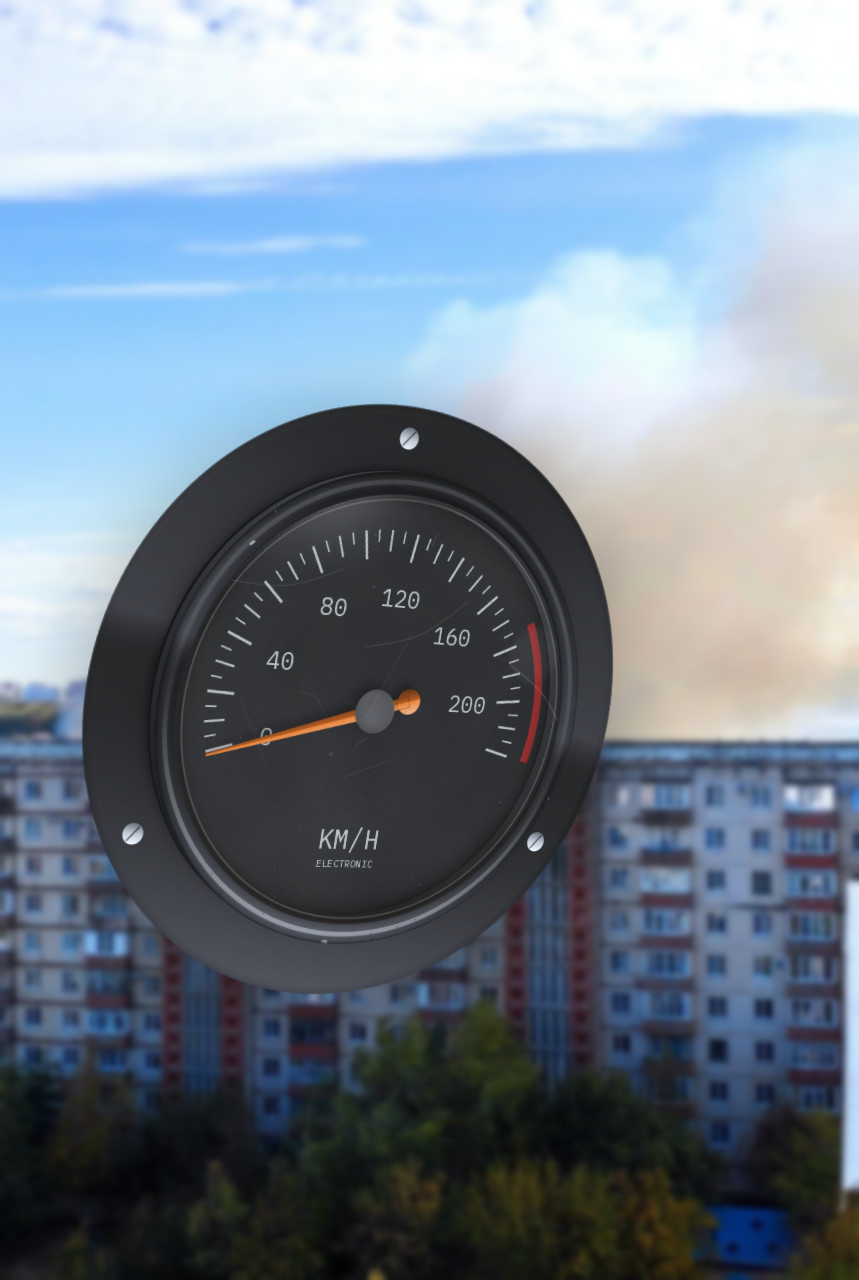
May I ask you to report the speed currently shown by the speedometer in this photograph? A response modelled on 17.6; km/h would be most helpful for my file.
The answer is 0; km/h
